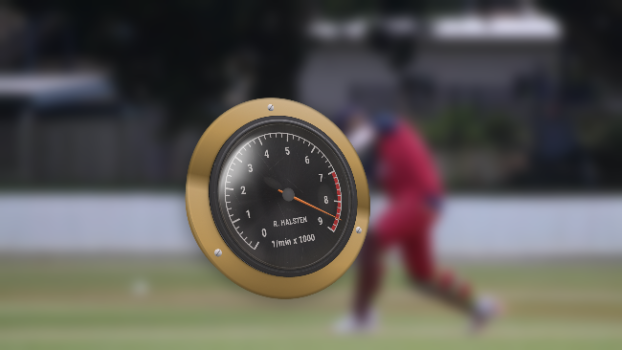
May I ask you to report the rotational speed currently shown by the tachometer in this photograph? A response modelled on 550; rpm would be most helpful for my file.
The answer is 8600; rpm
